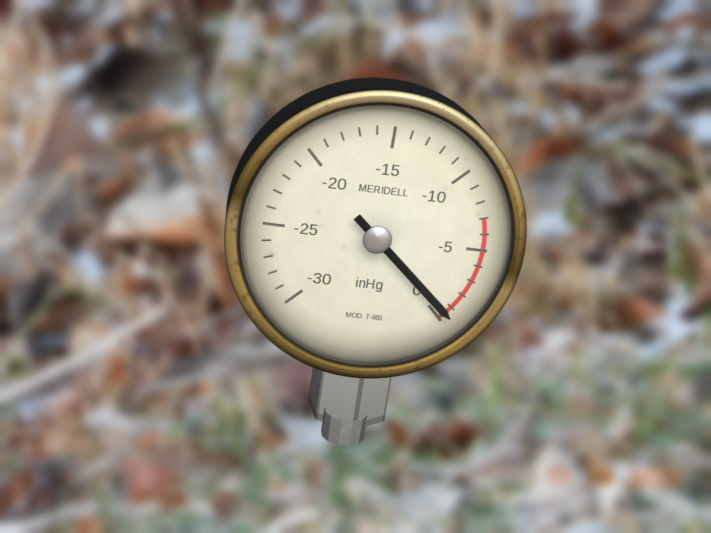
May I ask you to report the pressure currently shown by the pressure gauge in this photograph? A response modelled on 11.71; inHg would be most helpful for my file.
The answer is -0.5; inHg
